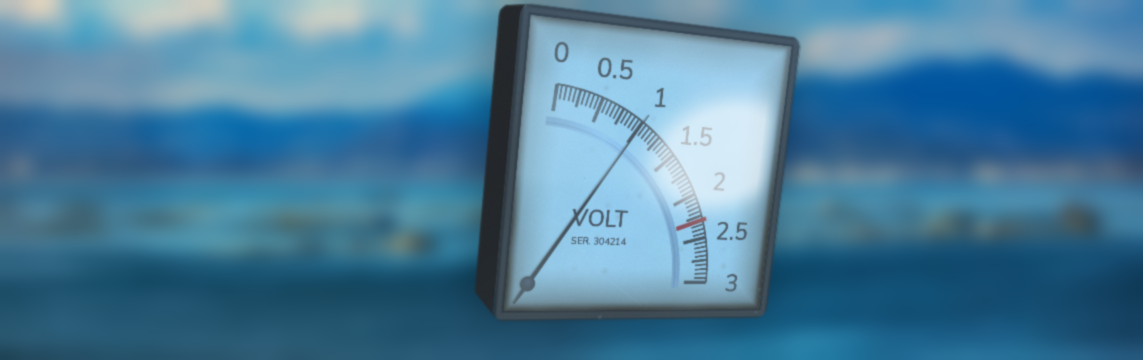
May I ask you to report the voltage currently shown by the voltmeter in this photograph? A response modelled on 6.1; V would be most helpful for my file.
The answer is 1; V
